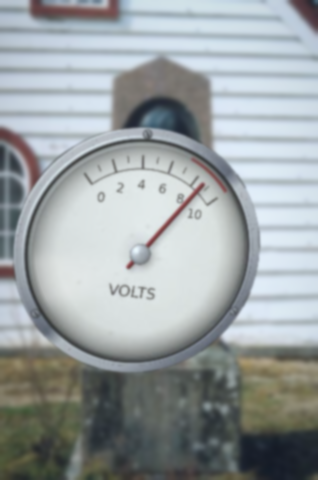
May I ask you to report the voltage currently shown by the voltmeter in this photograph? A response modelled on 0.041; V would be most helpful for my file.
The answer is 8.5; V
